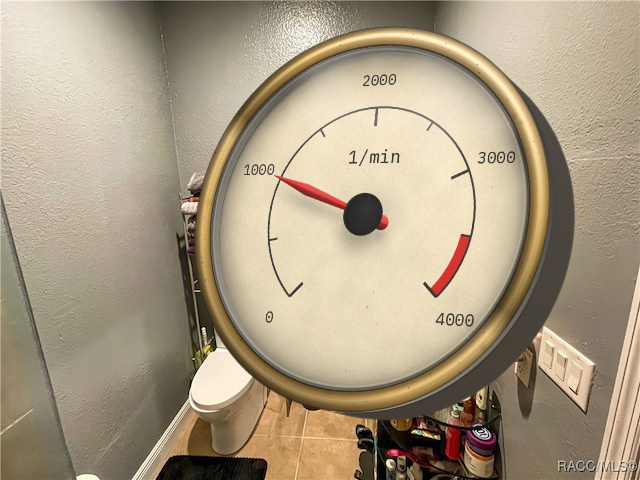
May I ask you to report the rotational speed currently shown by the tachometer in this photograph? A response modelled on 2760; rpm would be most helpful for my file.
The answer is 1000; rpm
